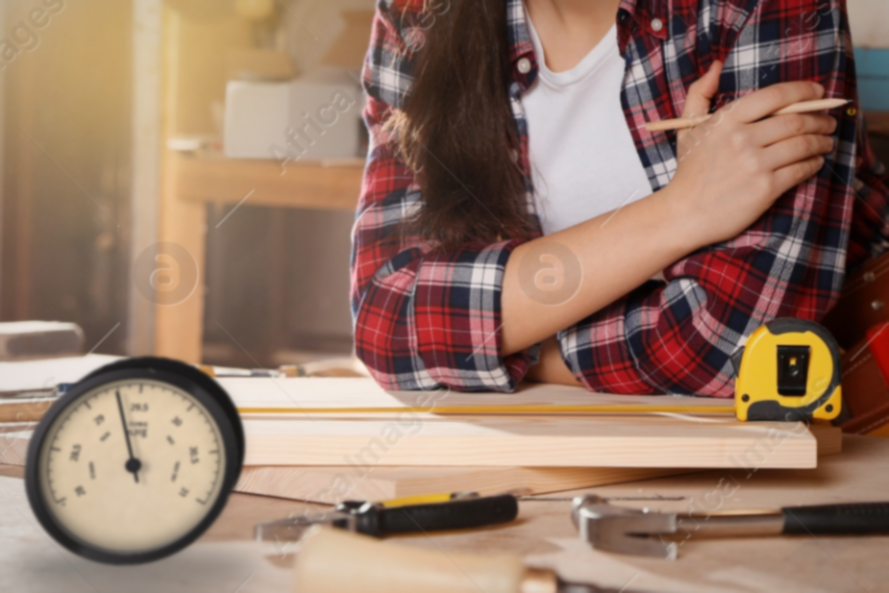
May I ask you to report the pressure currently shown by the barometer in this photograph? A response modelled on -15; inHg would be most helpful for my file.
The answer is 29.3; inHg
